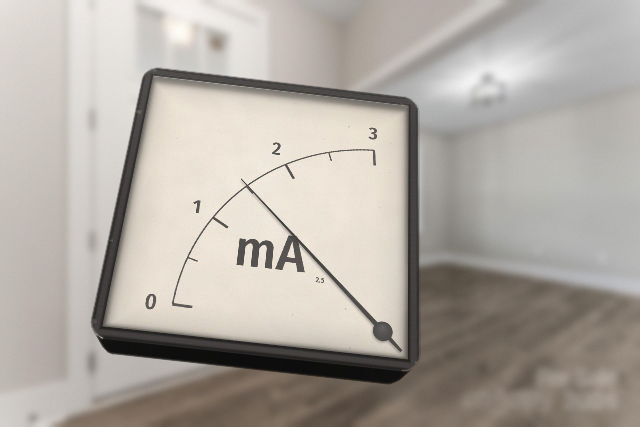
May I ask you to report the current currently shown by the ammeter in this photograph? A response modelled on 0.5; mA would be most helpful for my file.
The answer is 1.5; mA
